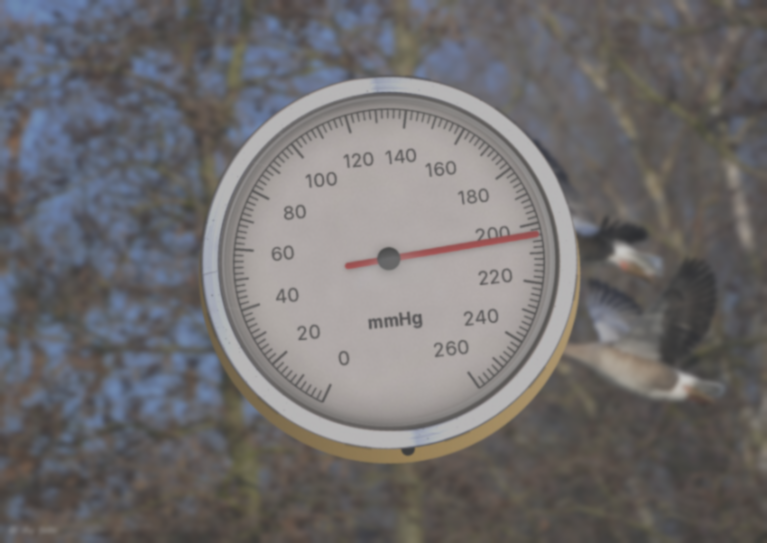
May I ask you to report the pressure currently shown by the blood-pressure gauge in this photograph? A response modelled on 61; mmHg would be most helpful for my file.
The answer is 204; mmHg
